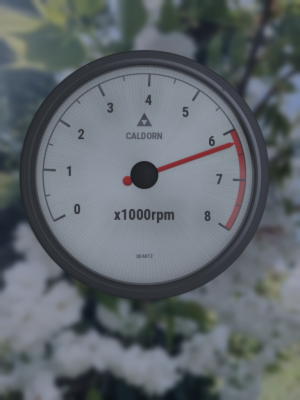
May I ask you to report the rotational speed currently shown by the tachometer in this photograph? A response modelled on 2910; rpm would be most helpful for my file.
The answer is 6250; rpm
